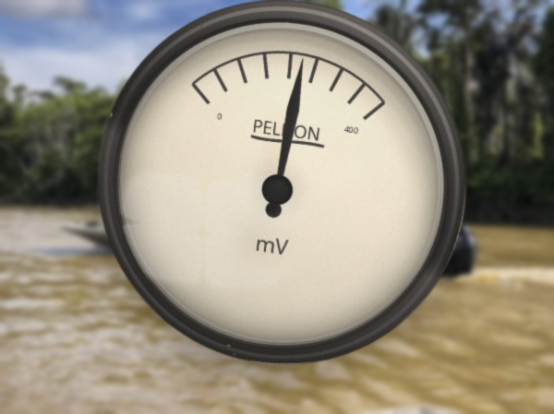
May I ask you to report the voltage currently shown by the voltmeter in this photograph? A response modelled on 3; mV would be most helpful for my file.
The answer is 225; mV
